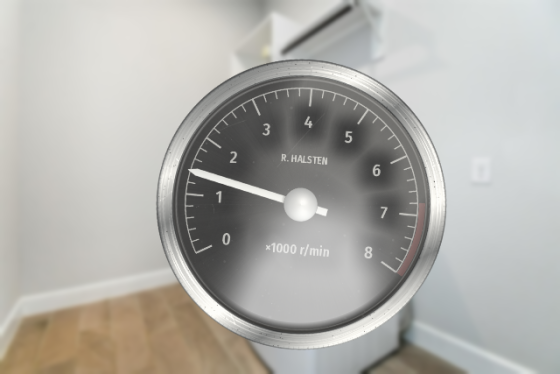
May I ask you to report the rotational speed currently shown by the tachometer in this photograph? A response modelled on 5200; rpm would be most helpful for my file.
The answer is 1400; rpm
